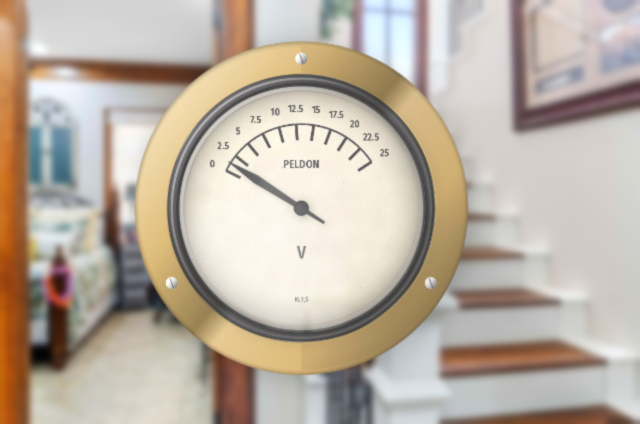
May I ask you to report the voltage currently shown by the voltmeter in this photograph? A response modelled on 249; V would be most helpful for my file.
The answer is 1.25; V
